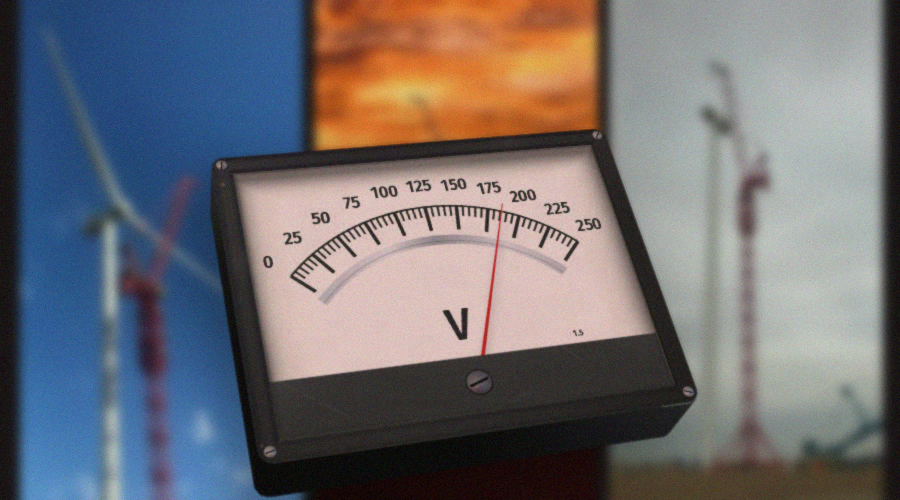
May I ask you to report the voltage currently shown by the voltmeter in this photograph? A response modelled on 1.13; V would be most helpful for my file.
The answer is 185; V
